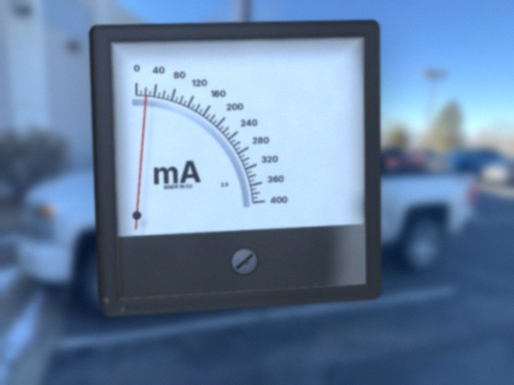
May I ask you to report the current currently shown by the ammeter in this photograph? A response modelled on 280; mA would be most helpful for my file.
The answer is 20; mA
